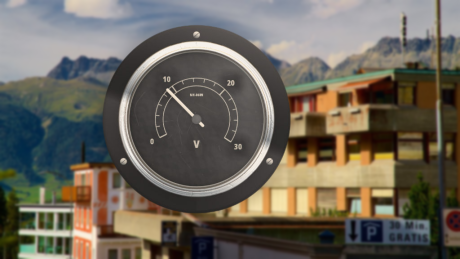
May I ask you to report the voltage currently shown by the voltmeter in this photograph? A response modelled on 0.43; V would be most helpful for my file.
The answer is 9; V
